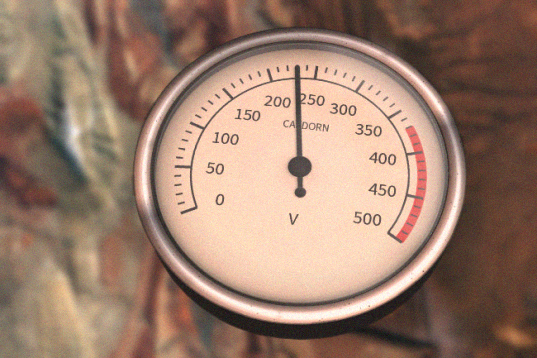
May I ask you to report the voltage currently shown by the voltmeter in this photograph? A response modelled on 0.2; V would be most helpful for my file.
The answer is 230; V
